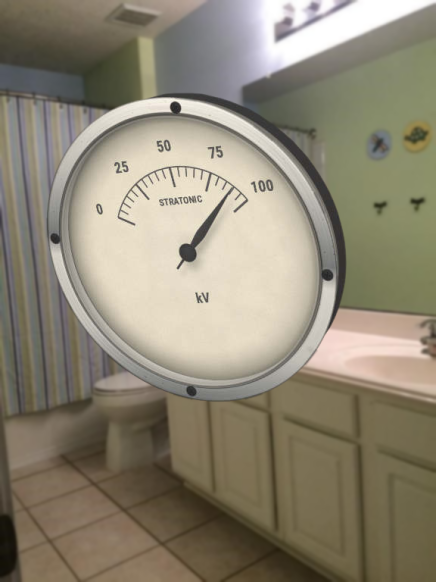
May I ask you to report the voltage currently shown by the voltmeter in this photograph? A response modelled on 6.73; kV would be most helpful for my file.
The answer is 90; kV
